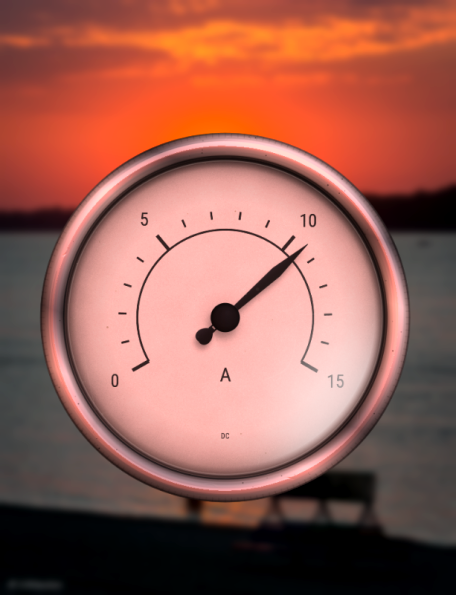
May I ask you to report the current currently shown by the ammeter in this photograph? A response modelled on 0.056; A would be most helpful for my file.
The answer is 10.5; A
